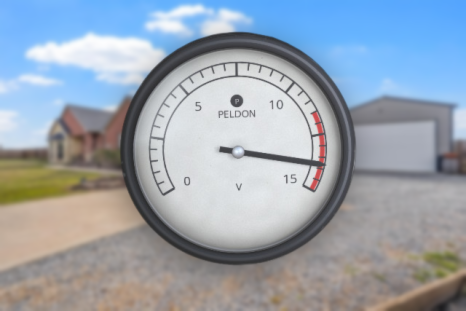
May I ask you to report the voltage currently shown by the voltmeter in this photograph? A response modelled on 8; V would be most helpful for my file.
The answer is 13.75; V
